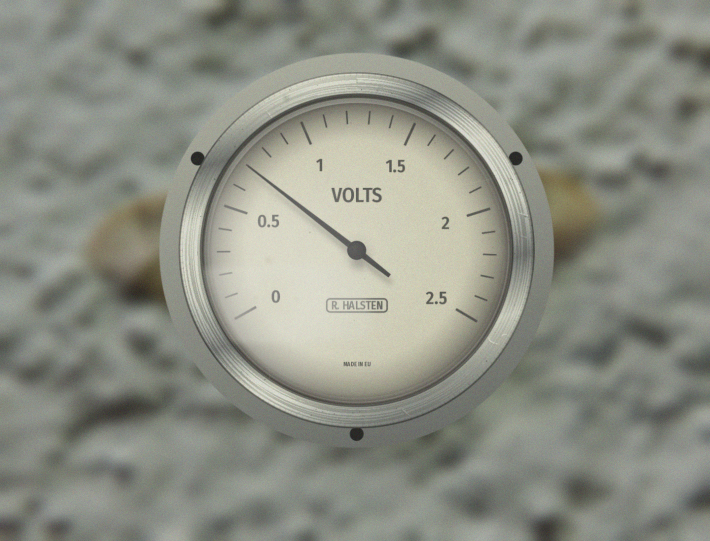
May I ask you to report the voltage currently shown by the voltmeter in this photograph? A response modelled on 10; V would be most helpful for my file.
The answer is 0.7; V
